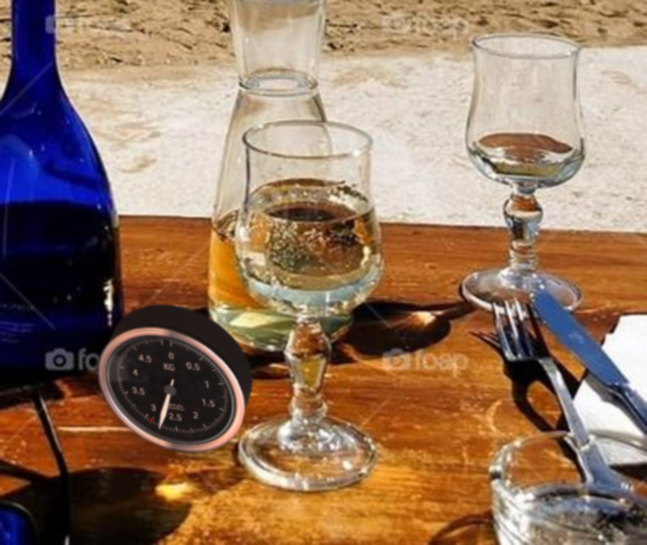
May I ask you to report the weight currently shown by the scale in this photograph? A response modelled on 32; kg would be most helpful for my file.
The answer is 2.75; kg
